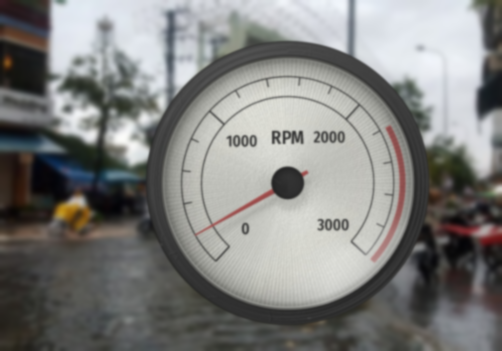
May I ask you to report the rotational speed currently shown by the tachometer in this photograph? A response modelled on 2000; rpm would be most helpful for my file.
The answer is 200; rpm
